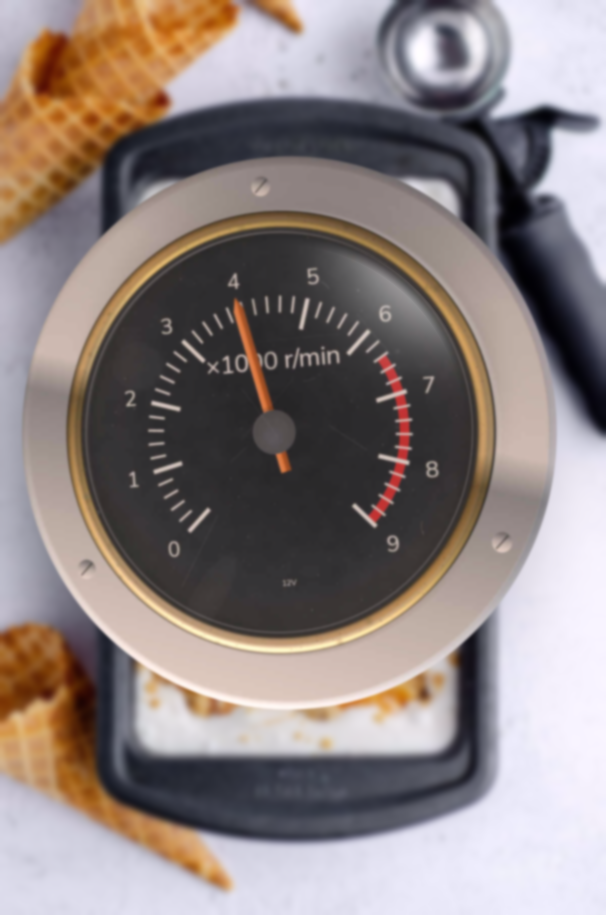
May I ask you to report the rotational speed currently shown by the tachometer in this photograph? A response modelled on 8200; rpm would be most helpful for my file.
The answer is 4000; rpm
